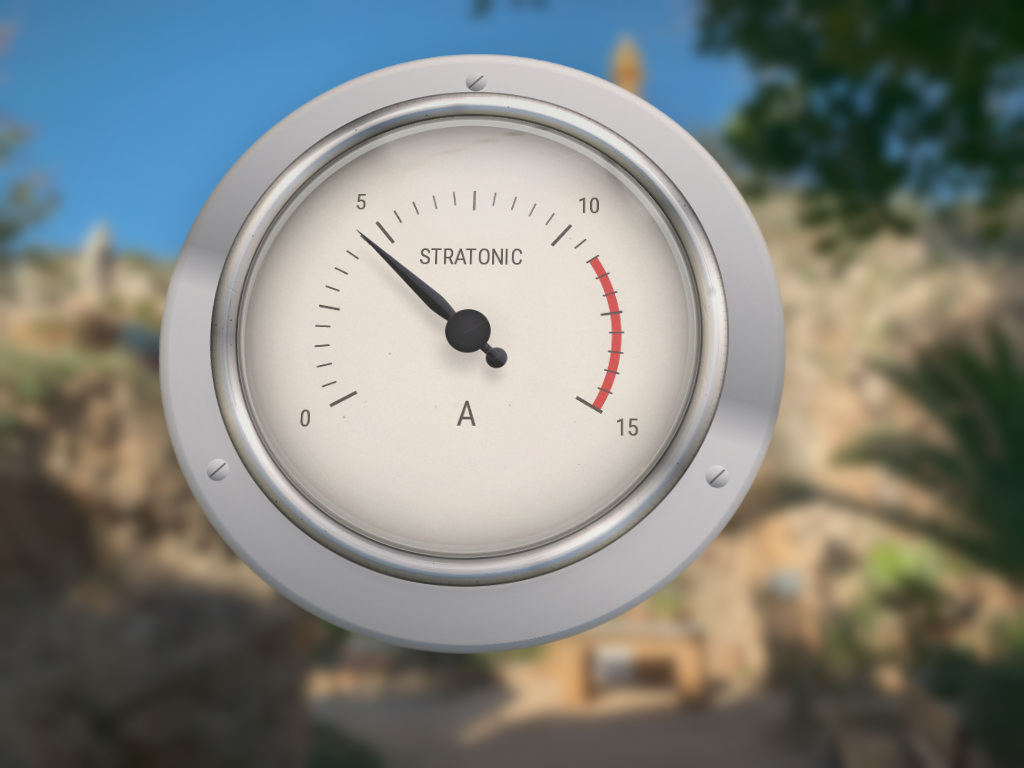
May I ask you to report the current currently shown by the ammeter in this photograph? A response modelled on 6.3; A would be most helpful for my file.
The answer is 4.5; A
